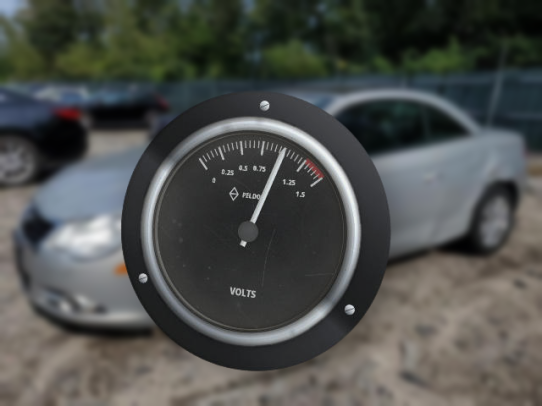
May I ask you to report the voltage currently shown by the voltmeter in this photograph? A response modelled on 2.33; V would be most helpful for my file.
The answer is 1; V
